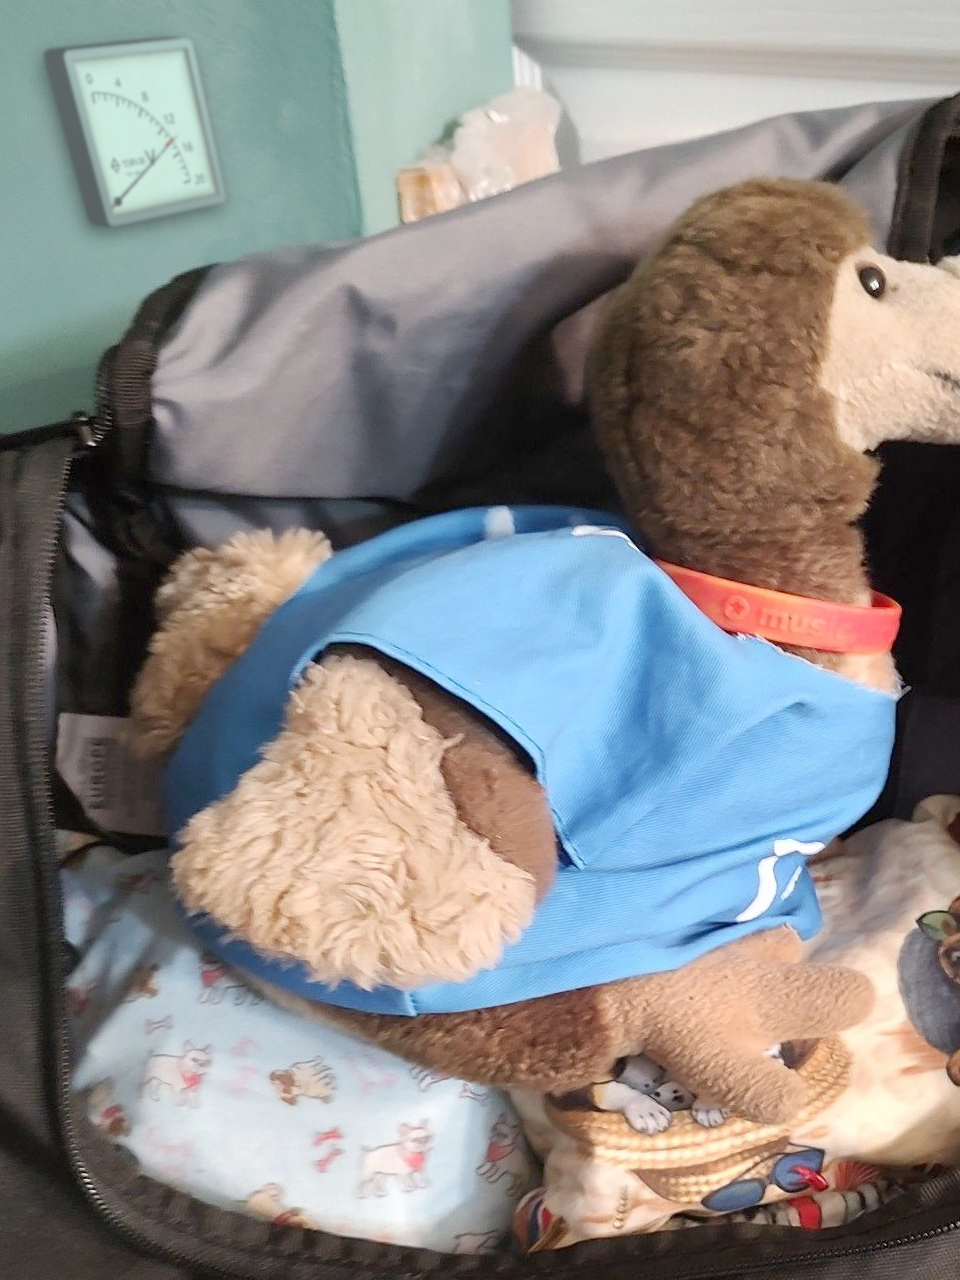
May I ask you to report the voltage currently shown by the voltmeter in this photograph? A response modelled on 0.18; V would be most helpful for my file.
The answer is 14; V
